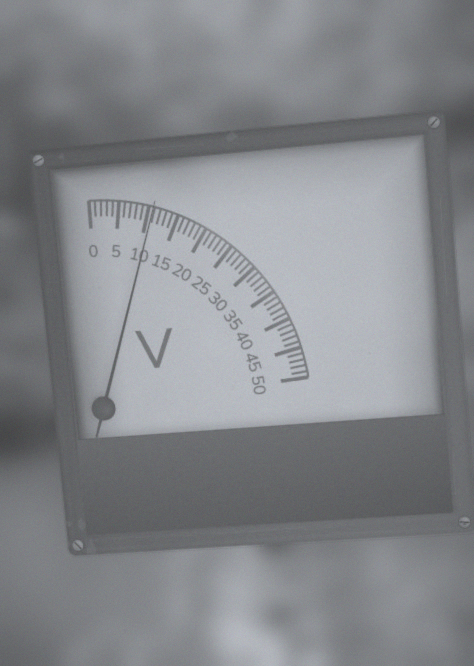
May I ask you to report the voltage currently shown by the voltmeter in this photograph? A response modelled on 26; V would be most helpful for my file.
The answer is 11; V
